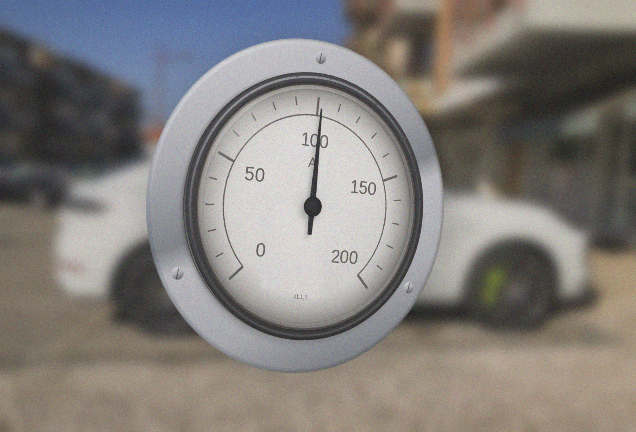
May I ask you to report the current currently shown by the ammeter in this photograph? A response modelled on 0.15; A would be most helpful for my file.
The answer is 100; A
